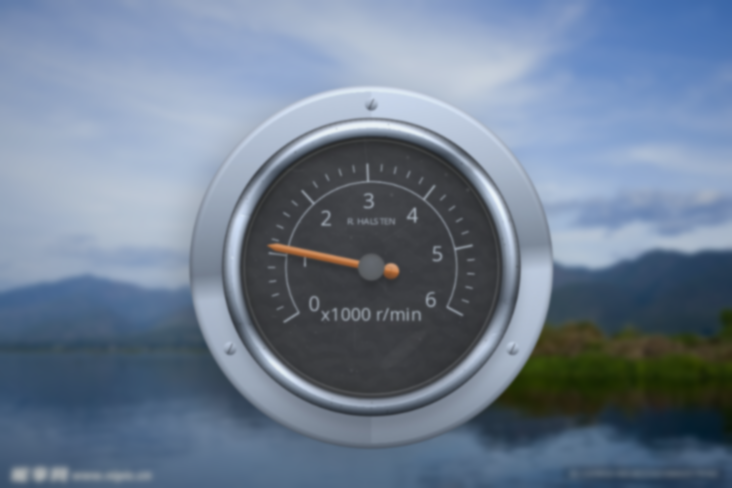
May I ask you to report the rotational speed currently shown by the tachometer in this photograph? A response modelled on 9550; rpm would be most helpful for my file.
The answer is 1100; rpm
